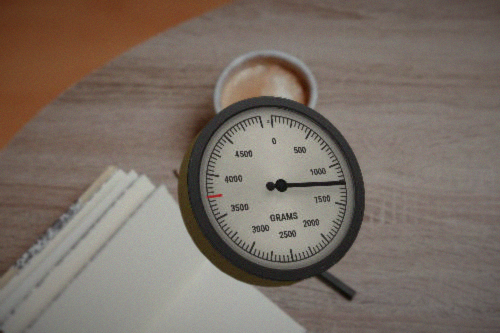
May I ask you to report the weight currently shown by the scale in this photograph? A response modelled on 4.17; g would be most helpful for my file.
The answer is 1250; g
